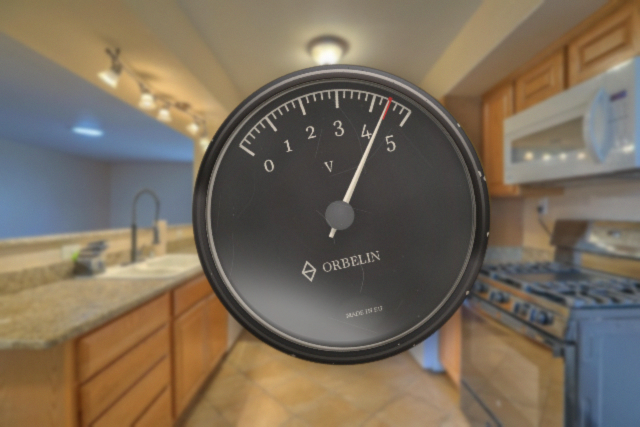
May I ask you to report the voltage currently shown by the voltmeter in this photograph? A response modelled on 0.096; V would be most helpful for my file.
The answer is 4.4; V
